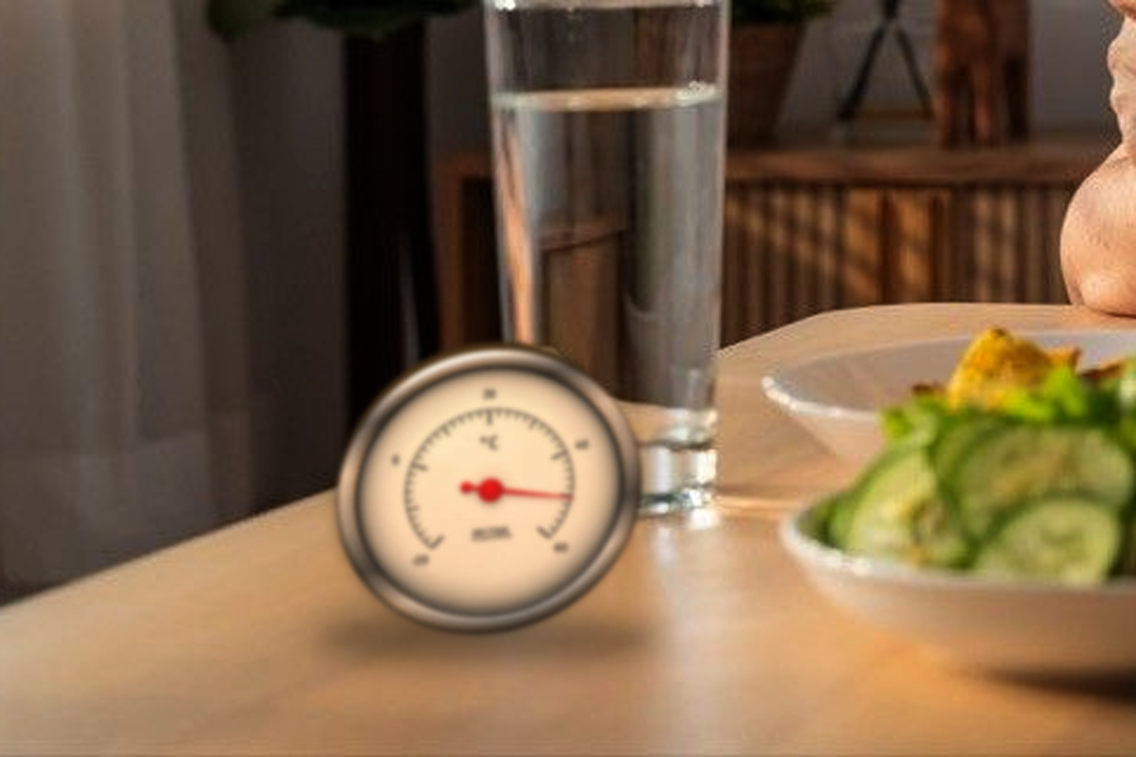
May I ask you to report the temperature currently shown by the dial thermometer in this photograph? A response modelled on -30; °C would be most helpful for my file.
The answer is 50; °C
